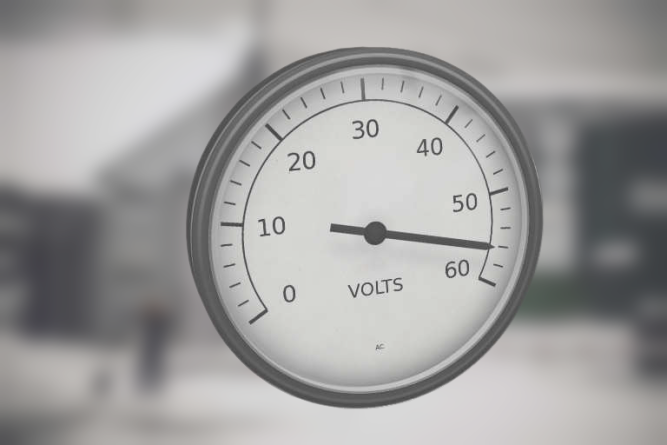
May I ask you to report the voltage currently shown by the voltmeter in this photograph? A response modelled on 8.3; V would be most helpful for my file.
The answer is 56; V
